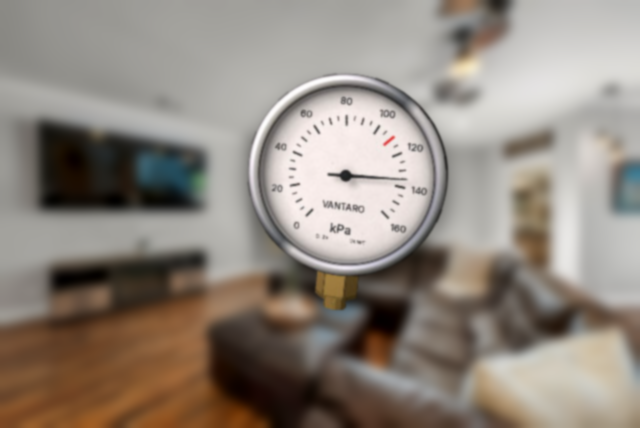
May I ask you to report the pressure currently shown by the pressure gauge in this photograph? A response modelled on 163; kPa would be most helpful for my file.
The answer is 135; kPa
